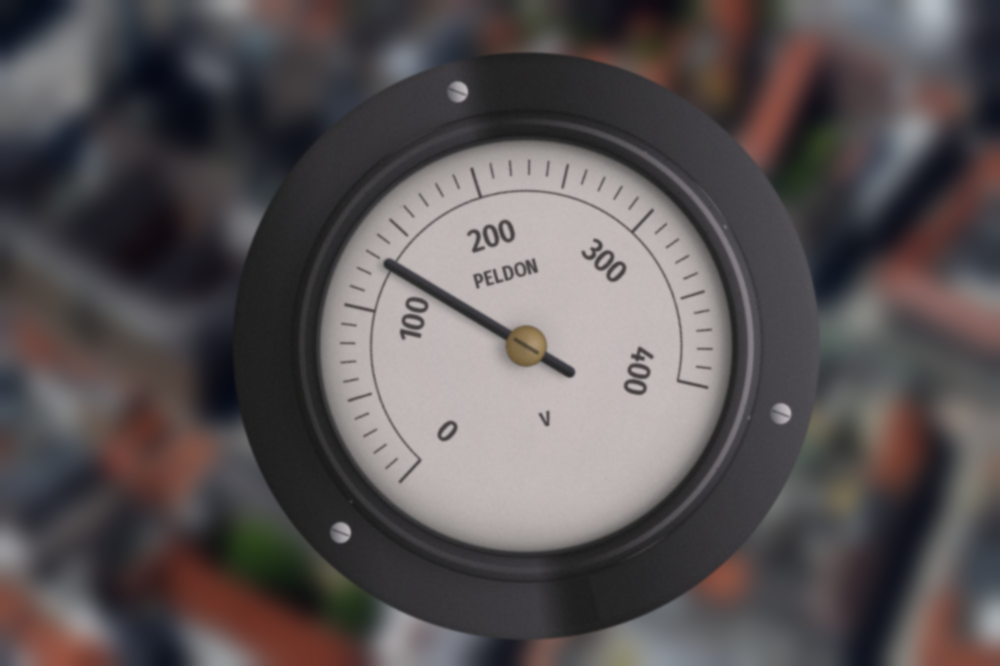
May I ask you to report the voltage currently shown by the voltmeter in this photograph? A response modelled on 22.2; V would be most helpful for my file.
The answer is 130; V
